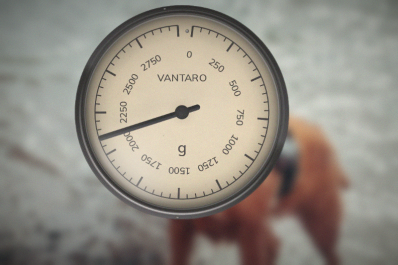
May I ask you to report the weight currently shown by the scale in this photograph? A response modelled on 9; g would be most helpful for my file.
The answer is 2100; g
